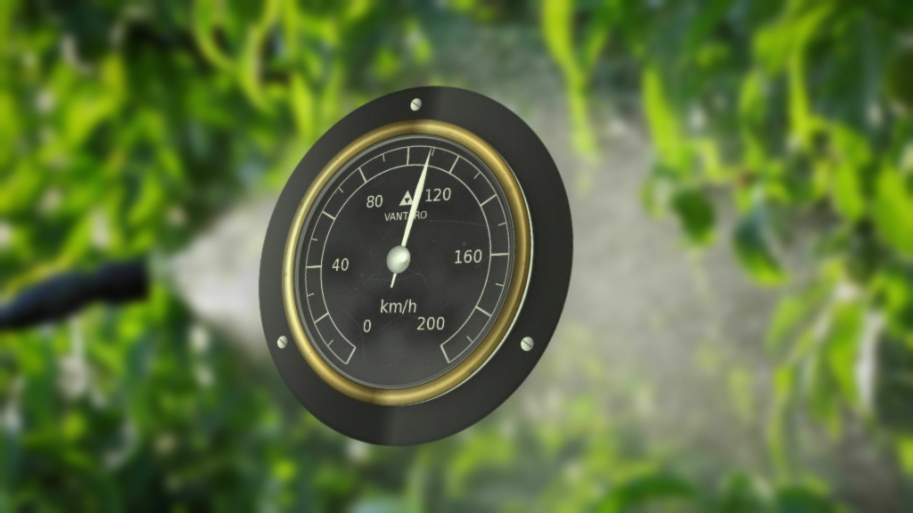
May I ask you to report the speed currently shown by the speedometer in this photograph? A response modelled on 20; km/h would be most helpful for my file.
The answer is 110; km/h
